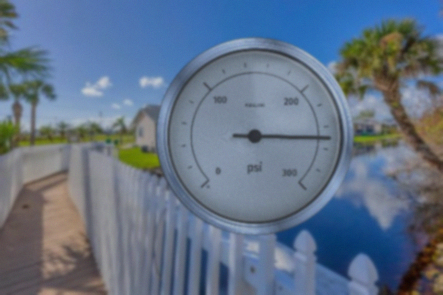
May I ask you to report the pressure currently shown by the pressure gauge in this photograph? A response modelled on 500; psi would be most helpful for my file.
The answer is 250; psi
